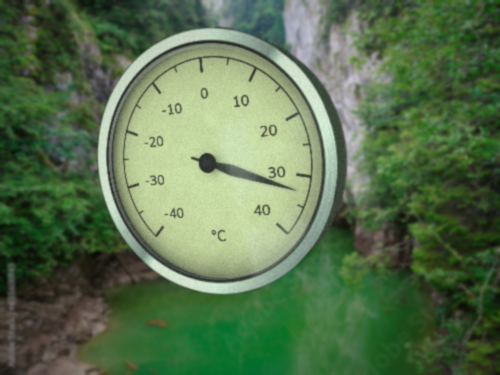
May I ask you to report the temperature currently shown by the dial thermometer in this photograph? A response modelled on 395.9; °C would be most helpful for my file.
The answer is 32.5; °C
